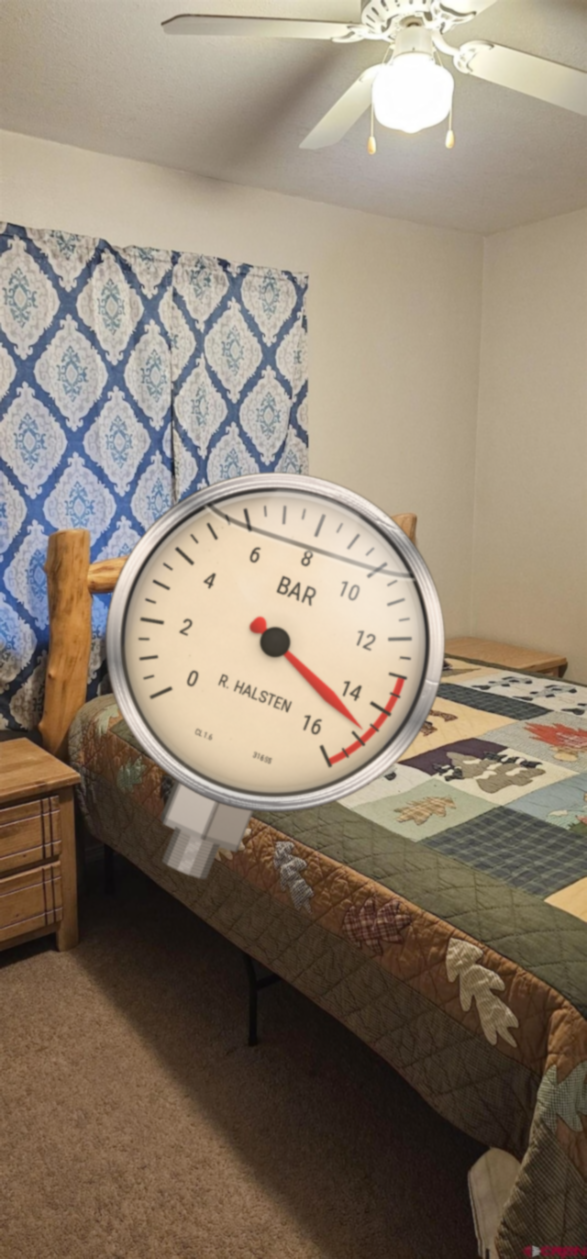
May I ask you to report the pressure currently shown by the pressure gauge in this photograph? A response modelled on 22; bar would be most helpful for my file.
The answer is 14.75; bar
